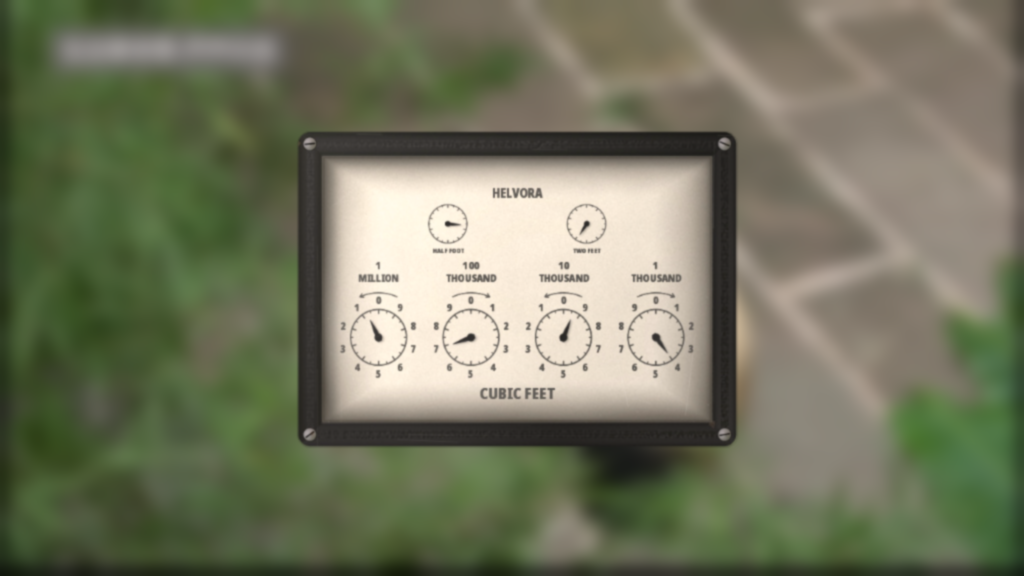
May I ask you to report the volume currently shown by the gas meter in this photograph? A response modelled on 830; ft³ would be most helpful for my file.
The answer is 69400; ft³
